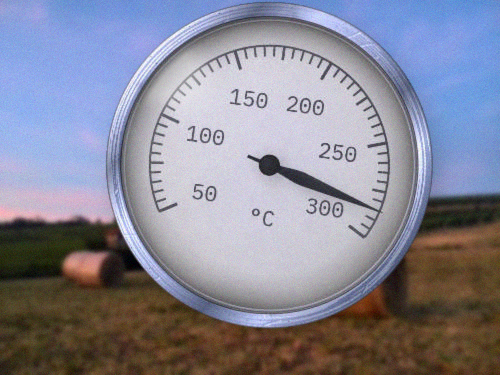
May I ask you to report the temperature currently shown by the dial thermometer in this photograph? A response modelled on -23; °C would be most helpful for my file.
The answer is 285; °C
